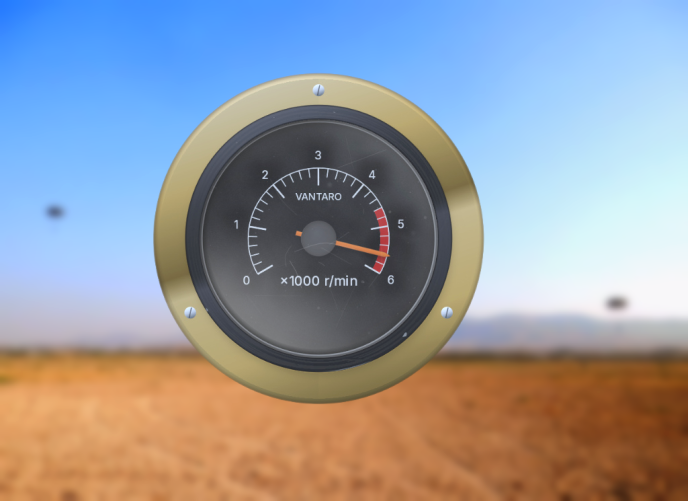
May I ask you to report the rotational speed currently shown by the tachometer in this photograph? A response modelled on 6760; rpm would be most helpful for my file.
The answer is 5600; rpm
